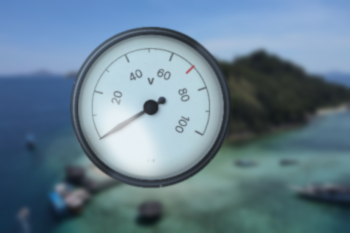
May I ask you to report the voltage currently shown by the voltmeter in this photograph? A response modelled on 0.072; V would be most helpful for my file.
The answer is 0; V
